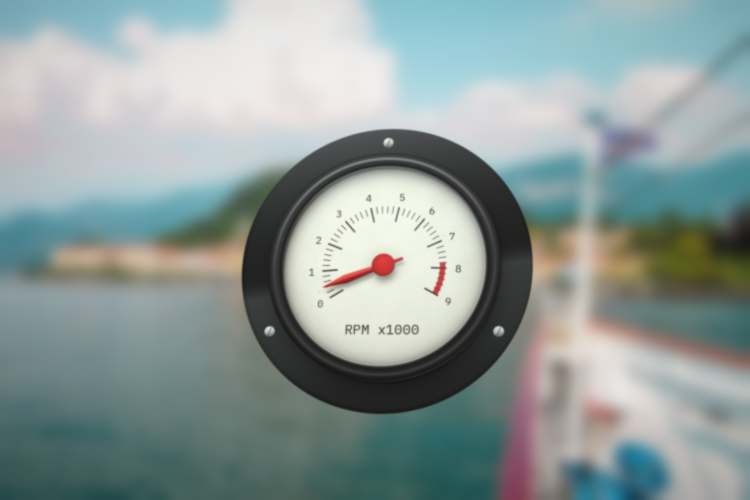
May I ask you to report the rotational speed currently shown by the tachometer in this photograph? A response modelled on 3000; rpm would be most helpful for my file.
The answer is 400; rpm
